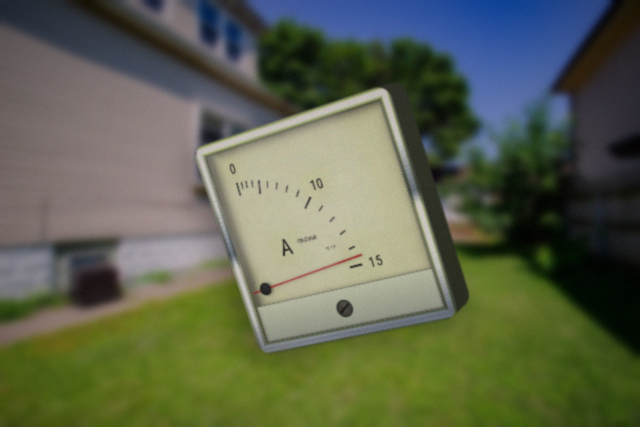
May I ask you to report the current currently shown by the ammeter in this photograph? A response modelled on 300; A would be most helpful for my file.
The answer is 14.5; A
